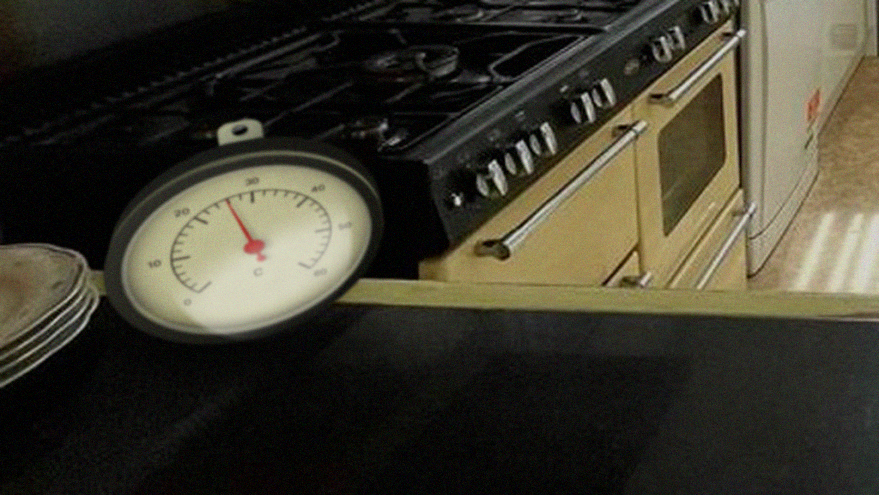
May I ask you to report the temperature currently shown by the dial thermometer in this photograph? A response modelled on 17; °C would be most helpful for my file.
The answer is 26; °C
